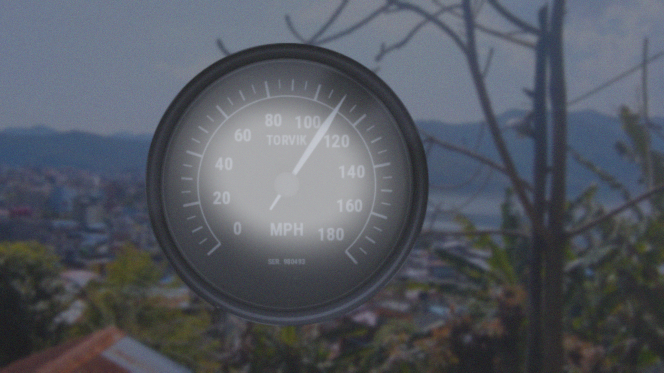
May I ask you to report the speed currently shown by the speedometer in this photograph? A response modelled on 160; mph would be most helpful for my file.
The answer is 110; mph
